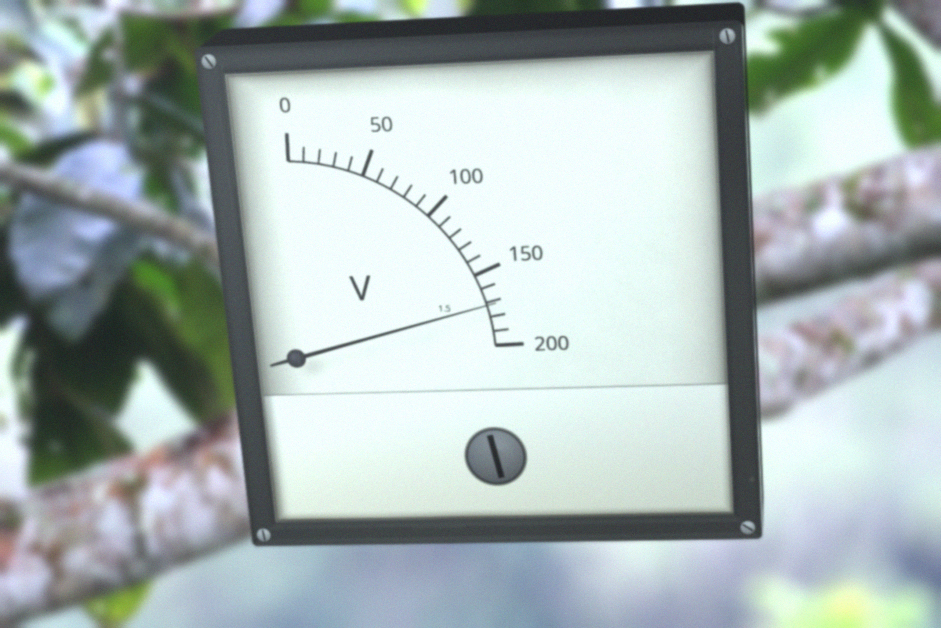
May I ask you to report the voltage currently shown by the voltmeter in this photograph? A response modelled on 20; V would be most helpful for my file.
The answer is 170; V
